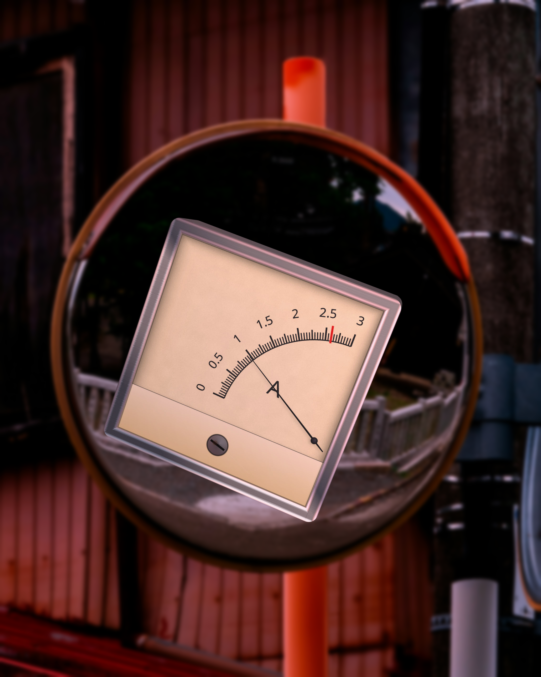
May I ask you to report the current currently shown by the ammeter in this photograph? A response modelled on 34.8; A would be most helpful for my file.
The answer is 1; A
